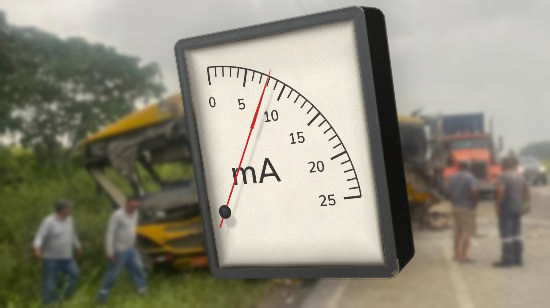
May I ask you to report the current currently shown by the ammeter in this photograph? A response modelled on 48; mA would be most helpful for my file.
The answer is 8; mA
